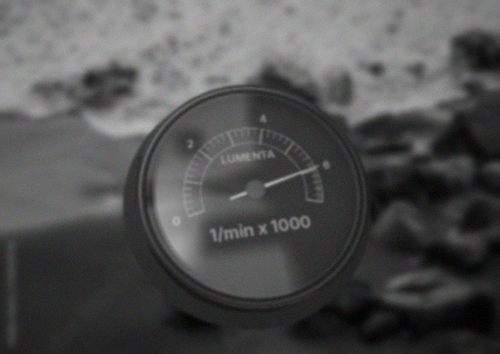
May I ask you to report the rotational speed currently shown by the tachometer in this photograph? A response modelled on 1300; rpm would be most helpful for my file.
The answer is 6000; rpm
